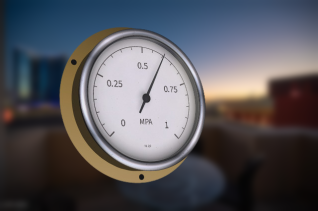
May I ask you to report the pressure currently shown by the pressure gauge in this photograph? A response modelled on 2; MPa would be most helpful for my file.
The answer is 0.6; MPa
